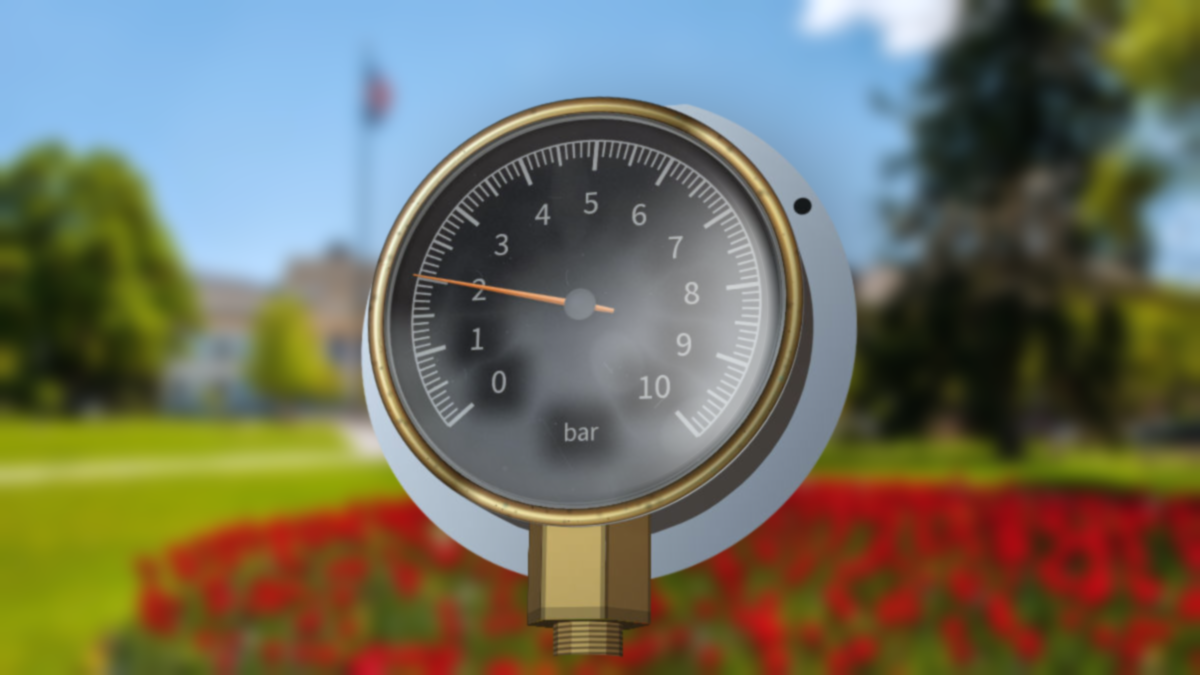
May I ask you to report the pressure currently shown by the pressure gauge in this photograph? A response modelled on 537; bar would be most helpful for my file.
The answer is 2; bar
